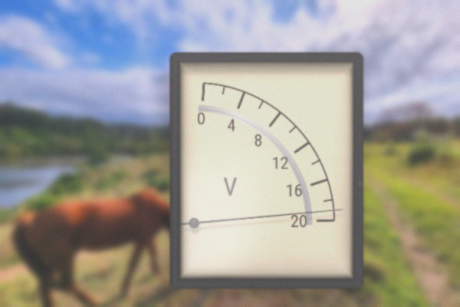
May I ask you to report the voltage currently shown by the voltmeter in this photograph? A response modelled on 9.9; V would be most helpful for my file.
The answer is 19; V
